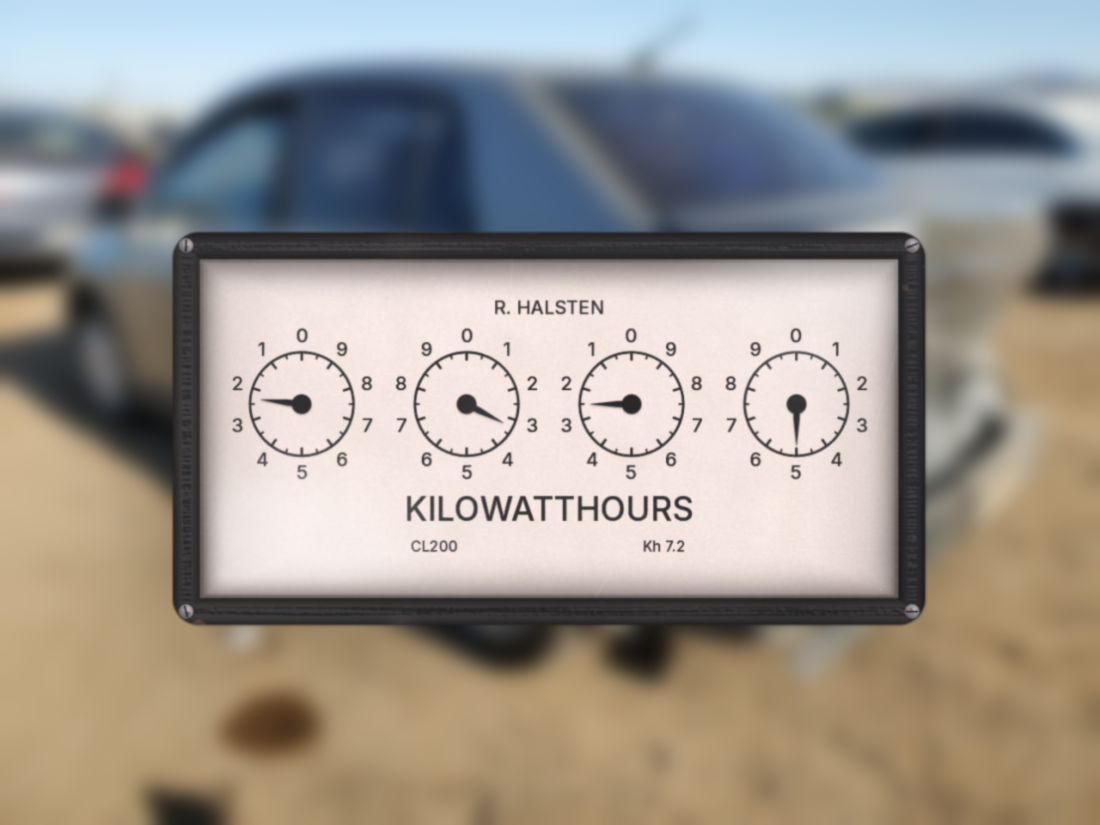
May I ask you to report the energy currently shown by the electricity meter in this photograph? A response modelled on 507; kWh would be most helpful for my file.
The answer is 2325; kWh
